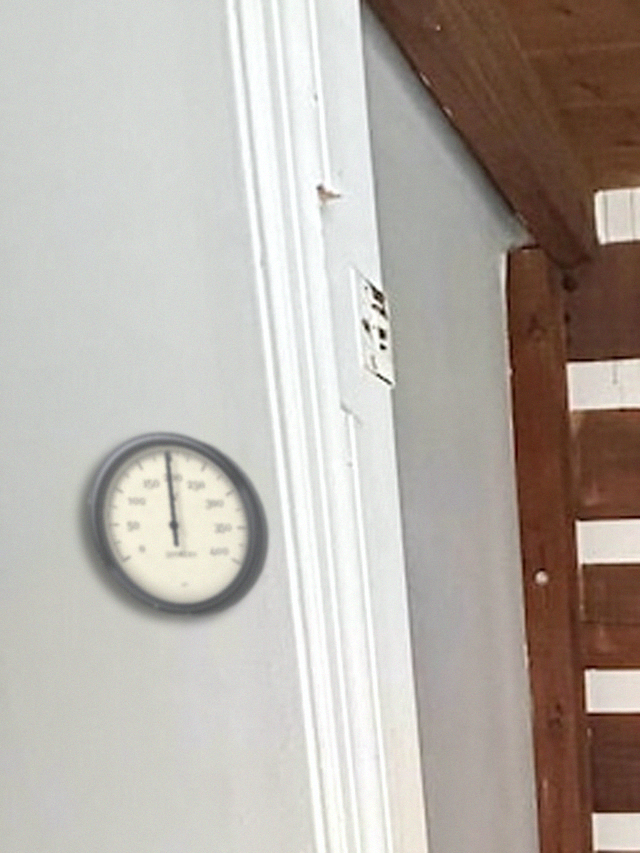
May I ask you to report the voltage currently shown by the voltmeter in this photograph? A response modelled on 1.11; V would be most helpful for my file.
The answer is 200; V
